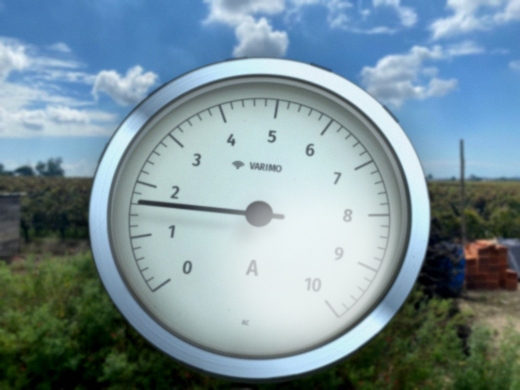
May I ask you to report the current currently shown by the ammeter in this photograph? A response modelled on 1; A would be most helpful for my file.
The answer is 1.6; A
